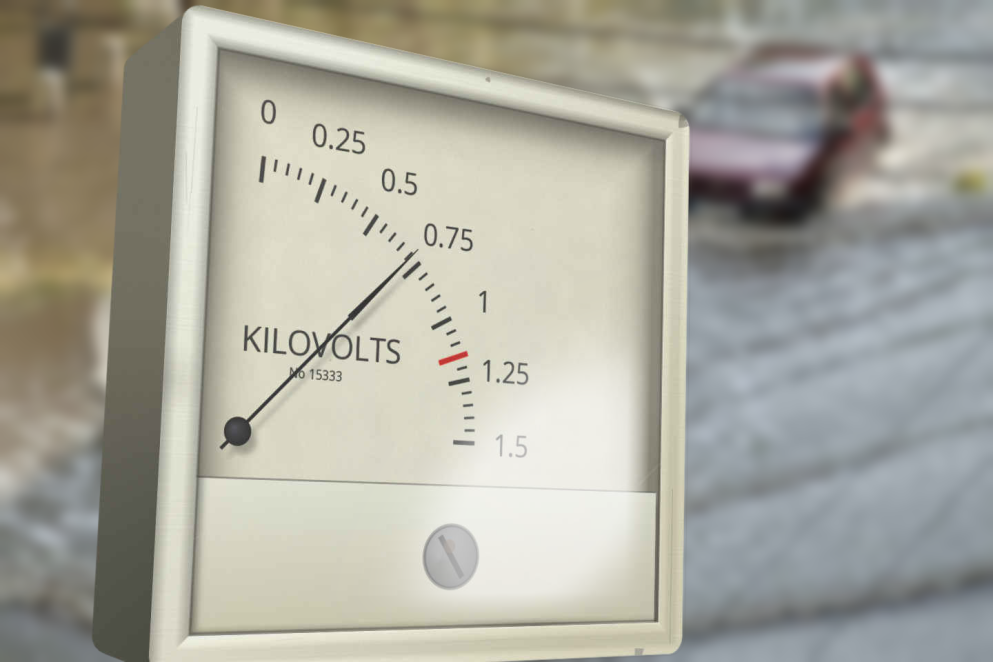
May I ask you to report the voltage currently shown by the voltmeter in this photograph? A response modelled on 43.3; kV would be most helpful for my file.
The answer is 0.7; kV
